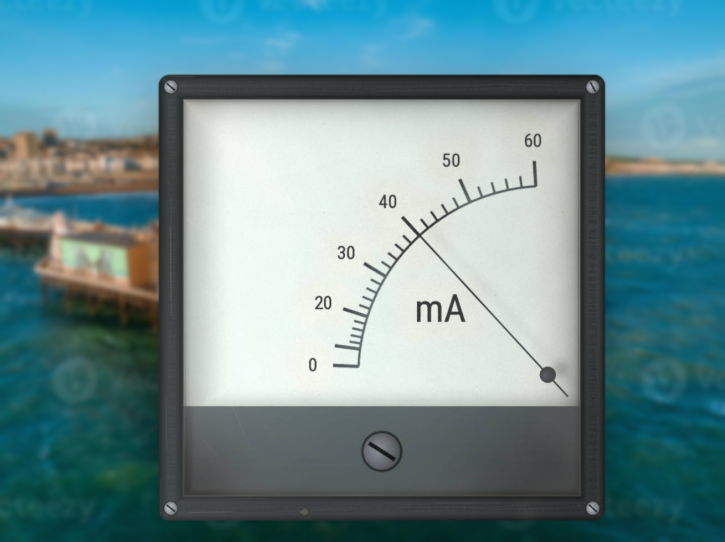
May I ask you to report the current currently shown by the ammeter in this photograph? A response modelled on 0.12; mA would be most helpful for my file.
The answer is 40; mA
